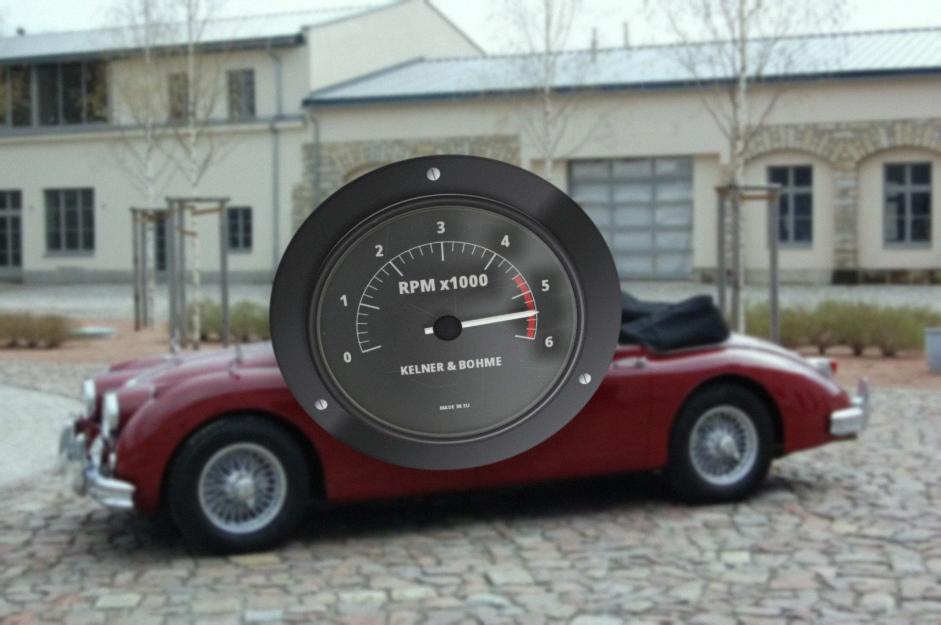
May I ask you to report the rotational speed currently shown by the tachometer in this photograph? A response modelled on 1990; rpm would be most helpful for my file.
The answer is 5400; rpm
